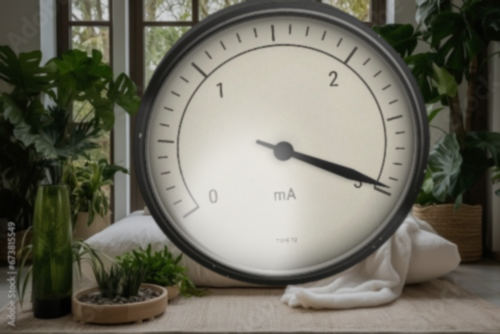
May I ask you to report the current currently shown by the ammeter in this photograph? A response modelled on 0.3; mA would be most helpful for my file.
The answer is 2.95; mA
